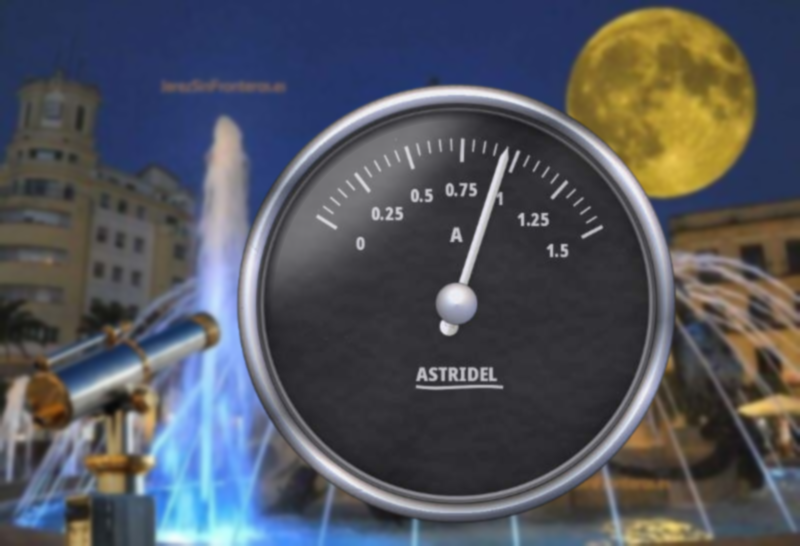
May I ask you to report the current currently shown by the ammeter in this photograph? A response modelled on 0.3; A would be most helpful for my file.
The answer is 0.95; A
